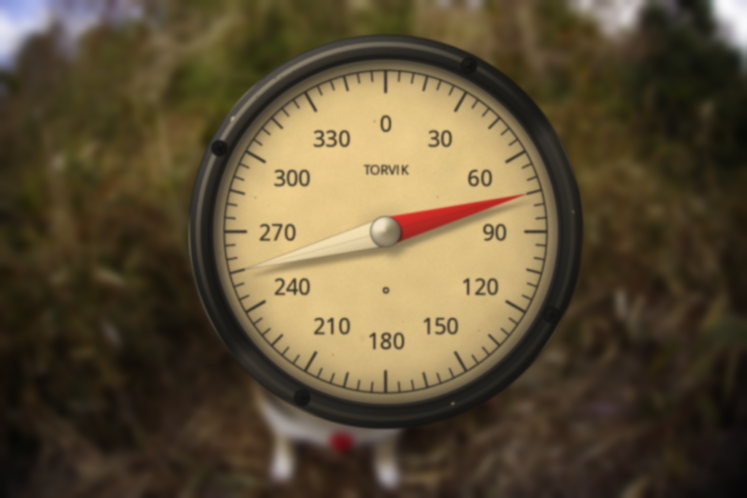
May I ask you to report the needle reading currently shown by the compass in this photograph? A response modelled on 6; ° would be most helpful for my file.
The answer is 75; °
